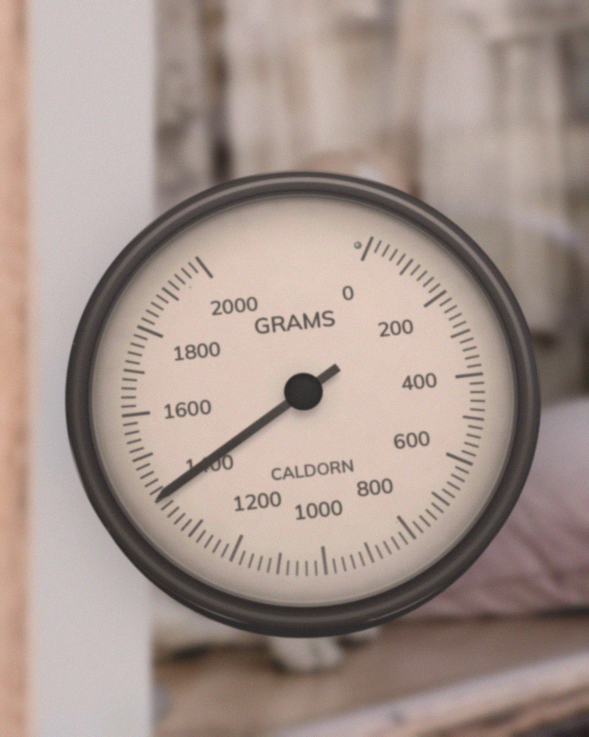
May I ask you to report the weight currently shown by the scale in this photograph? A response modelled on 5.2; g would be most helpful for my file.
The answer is 1400; g
